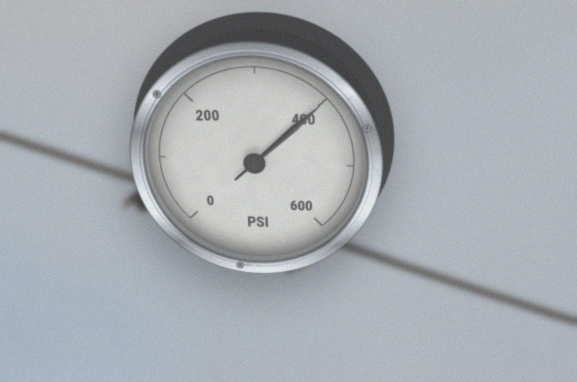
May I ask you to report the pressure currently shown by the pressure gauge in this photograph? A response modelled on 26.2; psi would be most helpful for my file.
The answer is 400; psi
